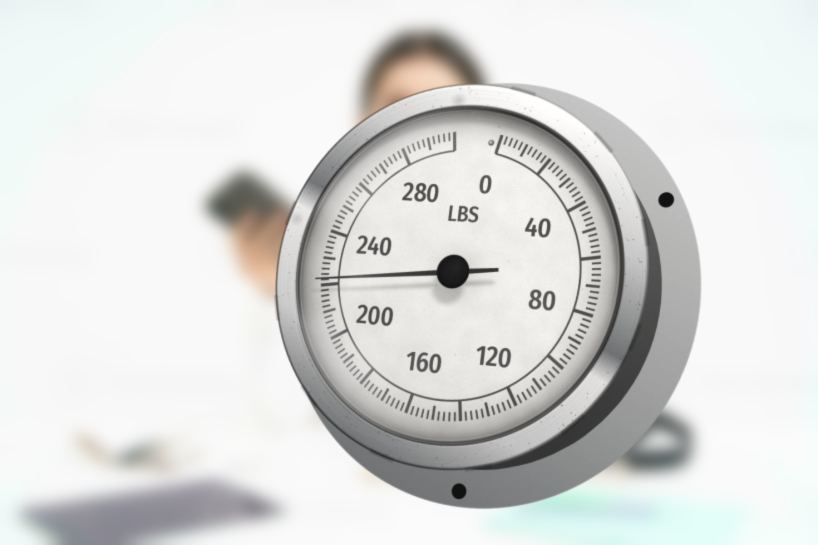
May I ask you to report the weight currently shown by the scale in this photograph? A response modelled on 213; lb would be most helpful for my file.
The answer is 222; lb
